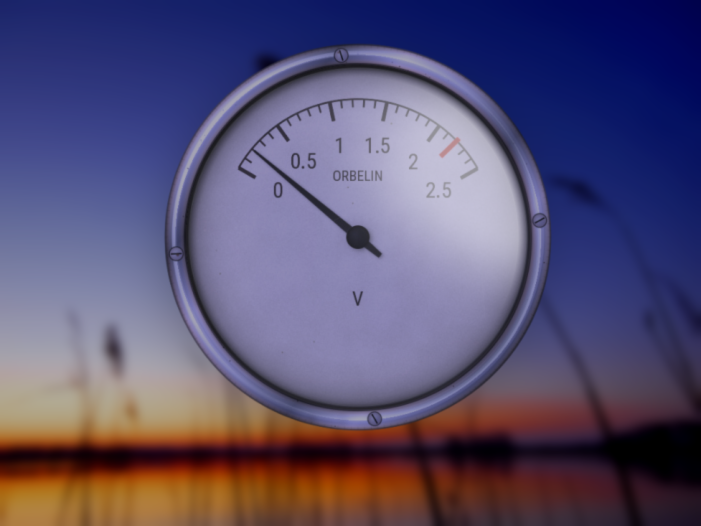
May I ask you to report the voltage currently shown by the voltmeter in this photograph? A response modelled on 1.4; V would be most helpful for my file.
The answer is 0.2; V
